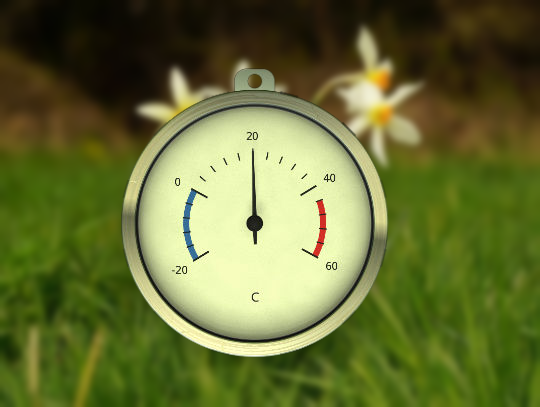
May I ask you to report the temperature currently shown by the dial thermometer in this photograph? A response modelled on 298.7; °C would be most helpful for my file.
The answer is 20; °C
